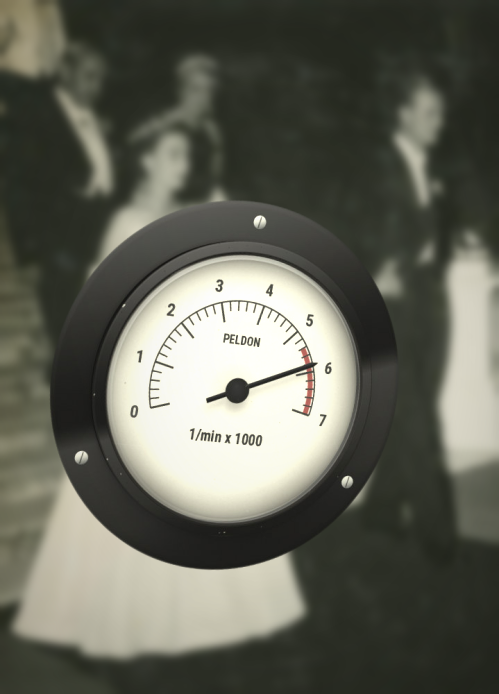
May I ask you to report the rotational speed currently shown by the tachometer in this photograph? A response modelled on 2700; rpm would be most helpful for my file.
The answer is 5800; rpm
